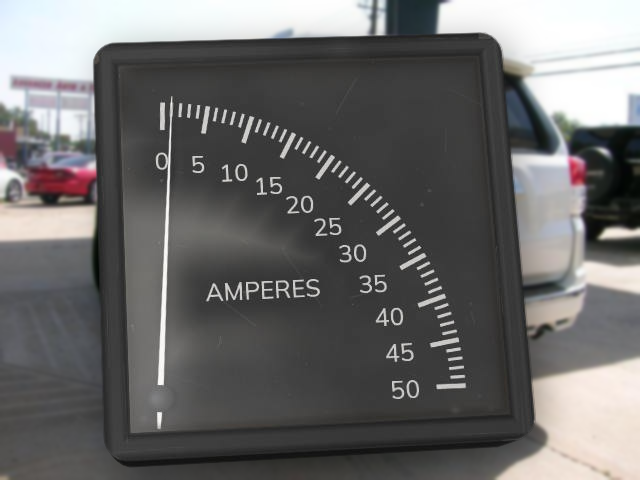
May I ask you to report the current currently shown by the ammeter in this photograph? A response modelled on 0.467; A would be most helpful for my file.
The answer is 1; A
